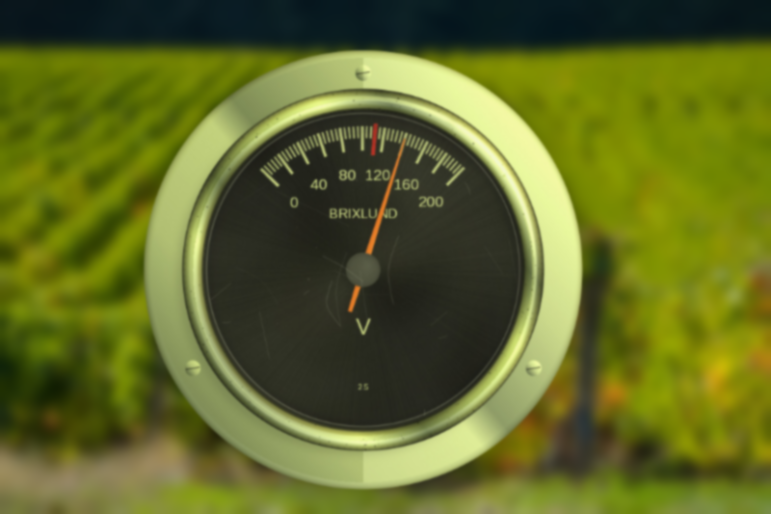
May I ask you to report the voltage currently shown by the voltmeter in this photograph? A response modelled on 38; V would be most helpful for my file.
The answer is 140; V
